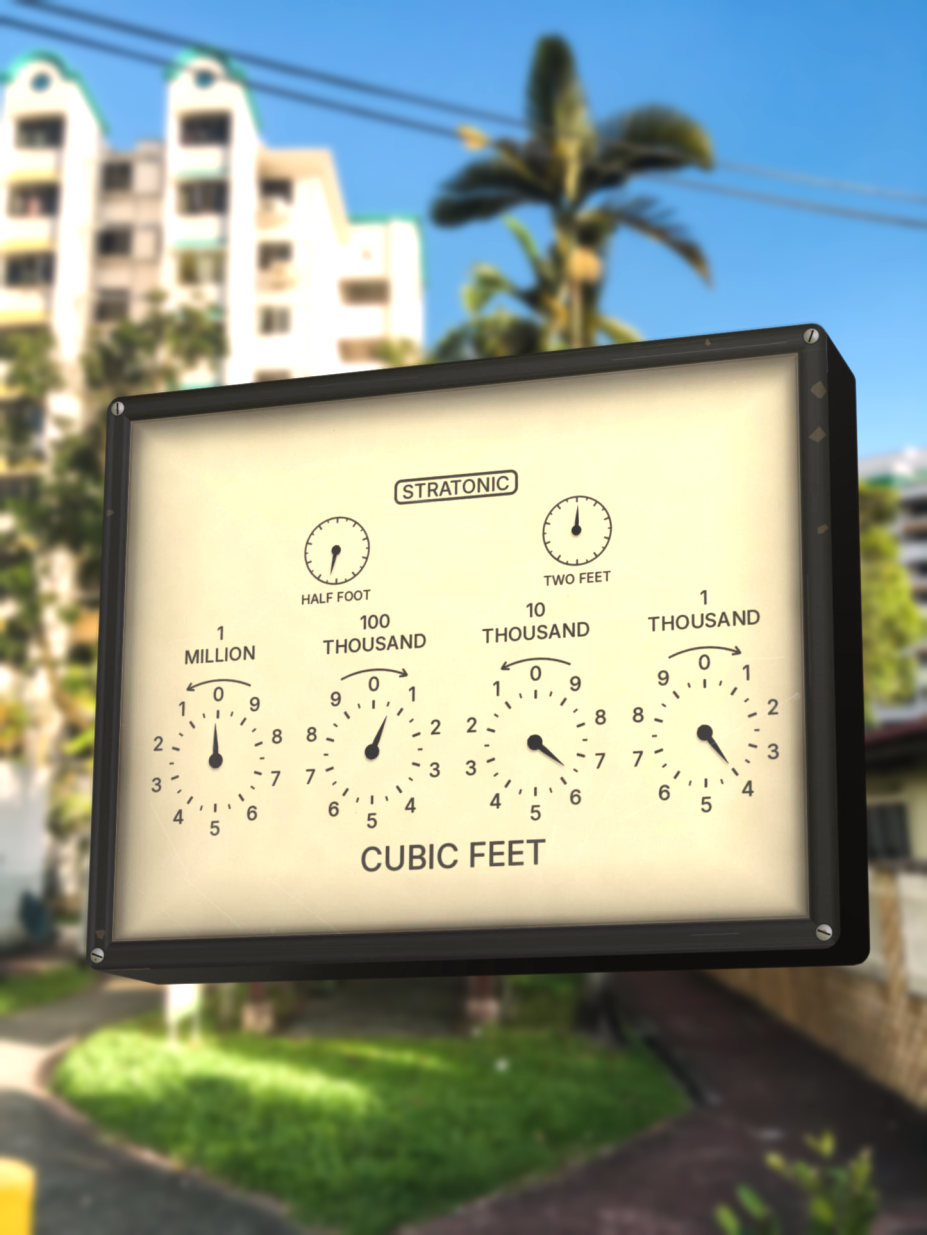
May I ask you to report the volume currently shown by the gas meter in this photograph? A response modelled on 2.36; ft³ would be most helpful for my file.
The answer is 6400; ft³
